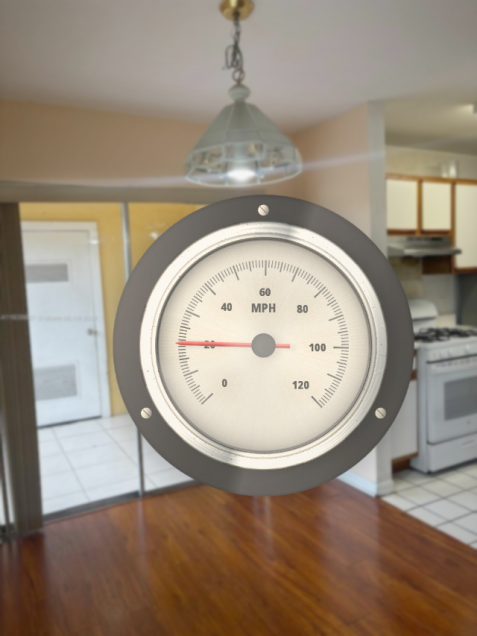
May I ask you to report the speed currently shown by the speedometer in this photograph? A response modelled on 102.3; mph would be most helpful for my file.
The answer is 20; mph
